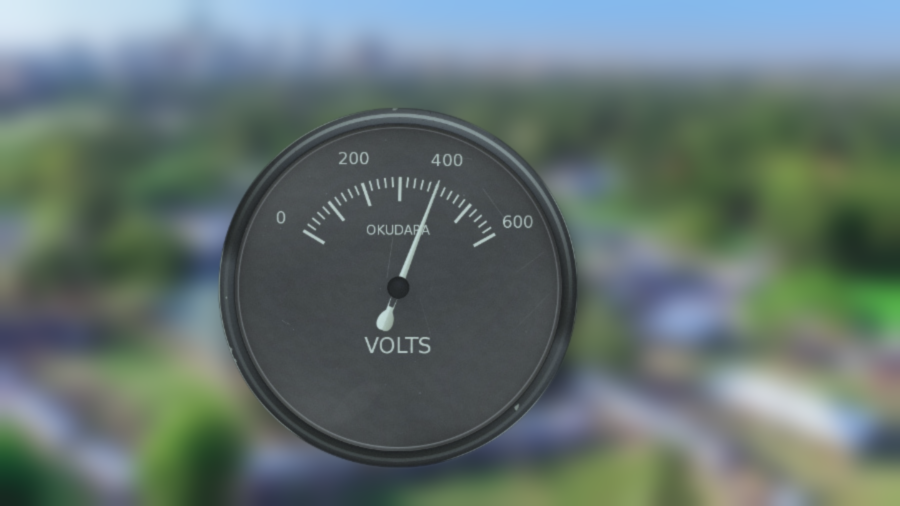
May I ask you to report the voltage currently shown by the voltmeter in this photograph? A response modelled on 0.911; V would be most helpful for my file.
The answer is 400; V
